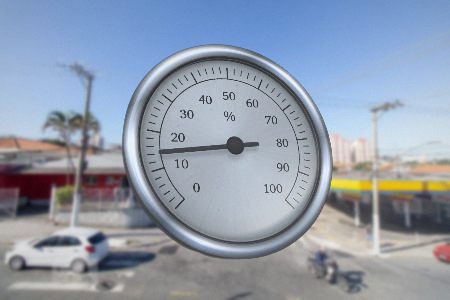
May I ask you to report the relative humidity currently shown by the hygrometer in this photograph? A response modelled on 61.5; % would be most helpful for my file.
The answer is 14; %
